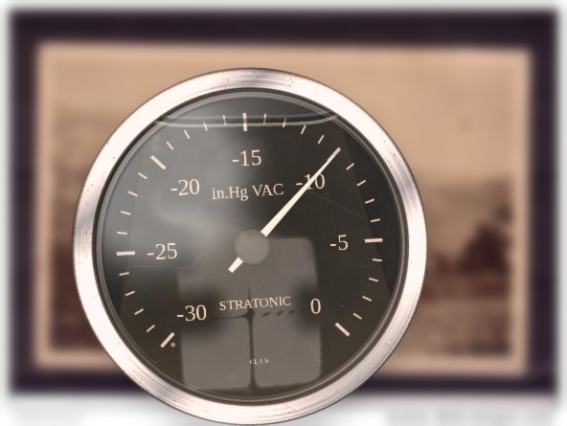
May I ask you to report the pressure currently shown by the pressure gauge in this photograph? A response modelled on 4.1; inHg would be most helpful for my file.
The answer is -10; inHg
